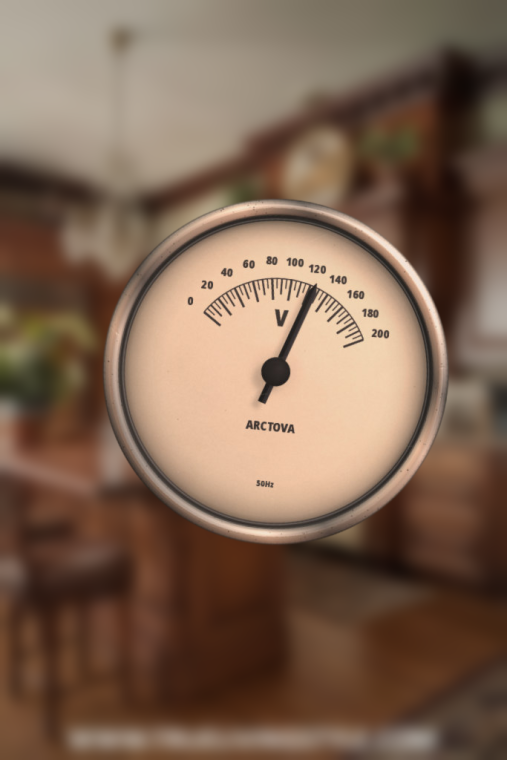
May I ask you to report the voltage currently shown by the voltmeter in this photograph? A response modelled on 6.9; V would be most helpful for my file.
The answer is 125; V
